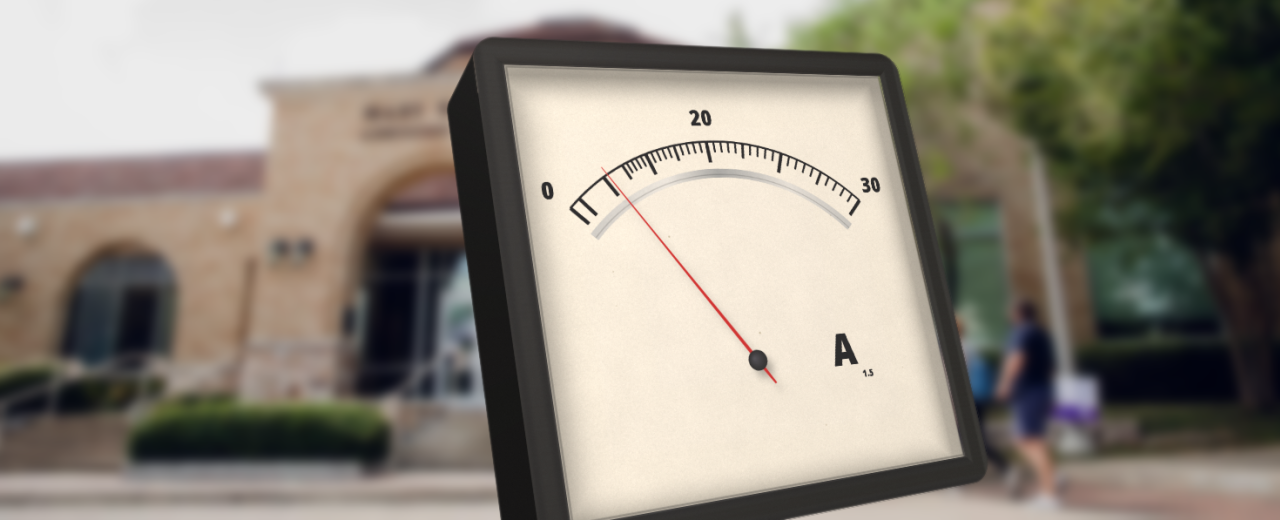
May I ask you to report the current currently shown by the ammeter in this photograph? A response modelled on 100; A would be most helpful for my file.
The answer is 10; A
